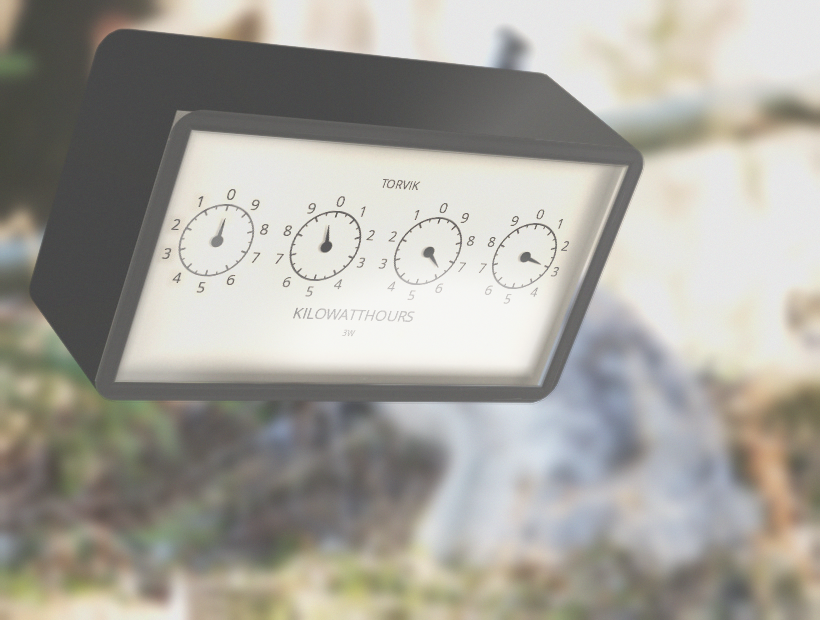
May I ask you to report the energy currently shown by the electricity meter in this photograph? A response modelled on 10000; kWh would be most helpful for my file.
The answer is 9963; kWh
